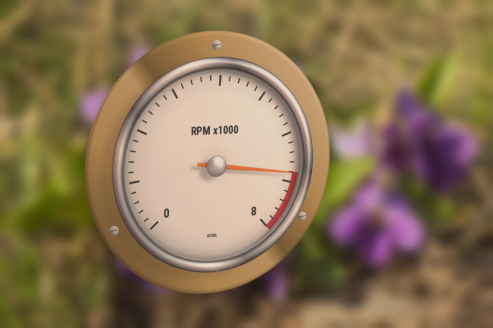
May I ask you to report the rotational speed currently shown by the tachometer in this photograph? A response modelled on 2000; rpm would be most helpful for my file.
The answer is 6800; rpm
